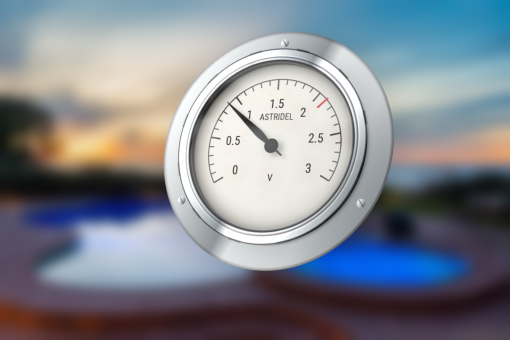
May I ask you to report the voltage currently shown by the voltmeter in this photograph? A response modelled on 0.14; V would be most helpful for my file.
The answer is 0.9; V
